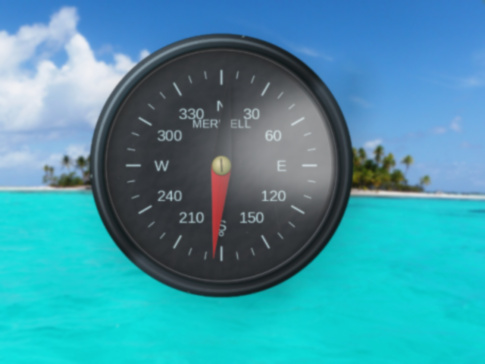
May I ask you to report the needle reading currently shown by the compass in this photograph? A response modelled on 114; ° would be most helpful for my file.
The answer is 185; °
